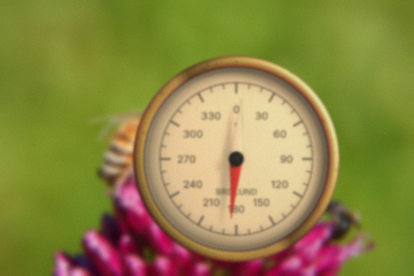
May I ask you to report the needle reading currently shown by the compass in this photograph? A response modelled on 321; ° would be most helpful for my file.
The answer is 185; °
